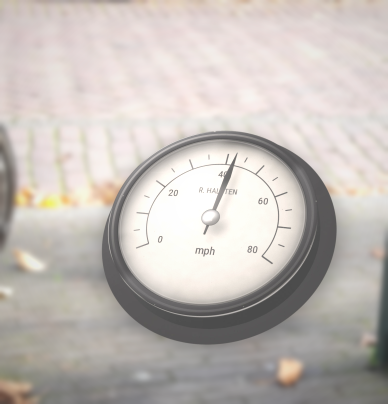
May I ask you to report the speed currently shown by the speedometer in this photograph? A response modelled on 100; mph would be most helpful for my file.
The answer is 42.5; mph
